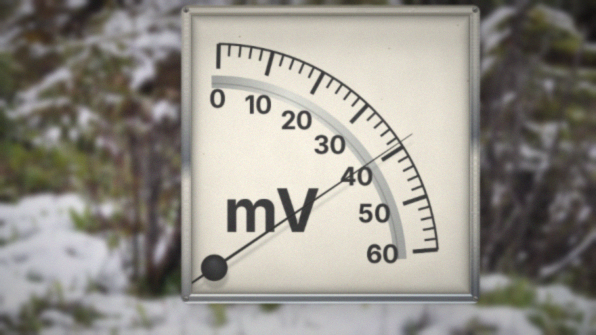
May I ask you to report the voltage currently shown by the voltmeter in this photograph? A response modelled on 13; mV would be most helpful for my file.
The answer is 39; mV
